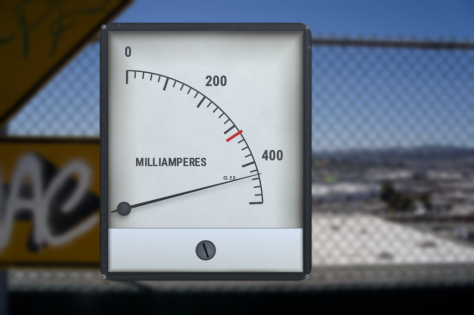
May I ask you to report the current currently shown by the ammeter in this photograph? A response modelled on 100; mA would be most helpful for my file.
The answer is 430; mA
